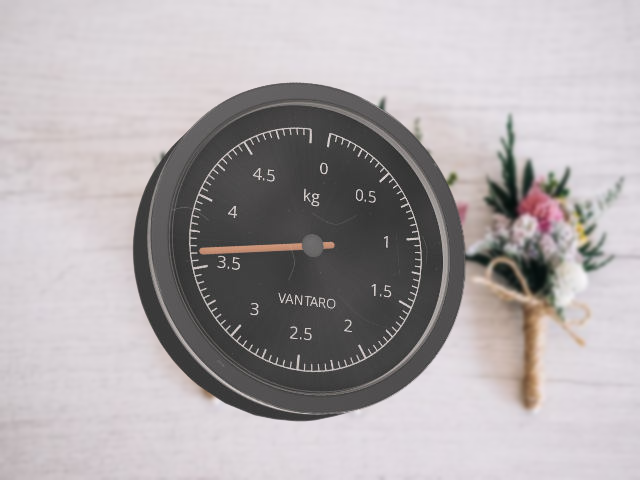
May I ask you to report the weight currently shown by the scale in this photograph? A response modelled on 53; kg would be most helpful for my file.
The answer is 3.6; kg
